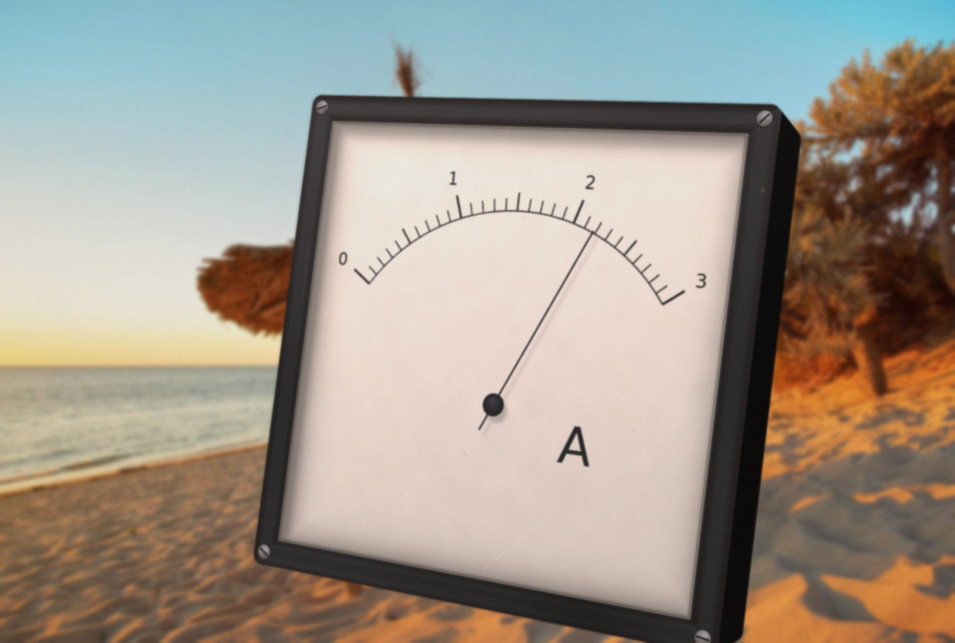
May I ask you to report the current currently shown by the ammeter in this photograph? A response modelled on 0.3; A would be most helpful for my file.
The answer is 2.2; A
